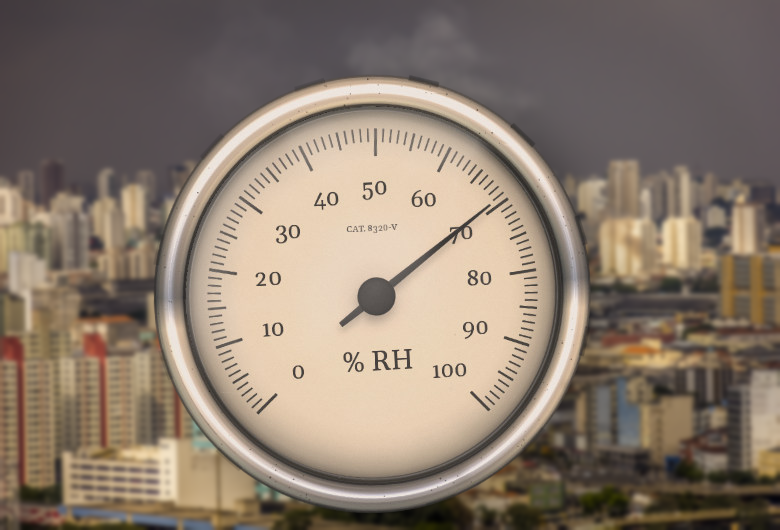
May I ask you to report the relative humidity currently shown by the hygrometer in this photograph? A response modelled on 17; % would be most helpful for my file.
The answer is 69; %
